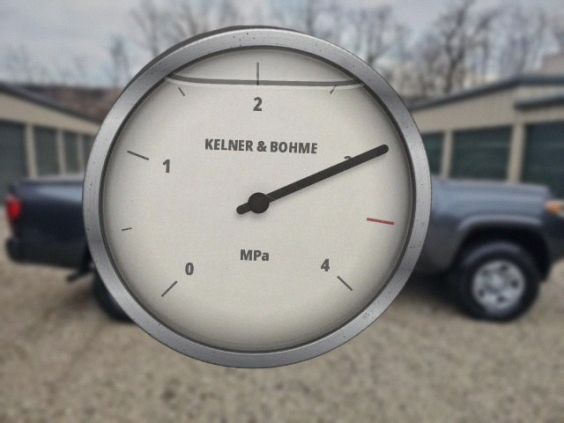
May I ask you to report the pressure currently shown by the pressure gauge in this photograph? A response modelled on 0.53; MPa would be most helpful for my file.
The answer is 3; MPa
